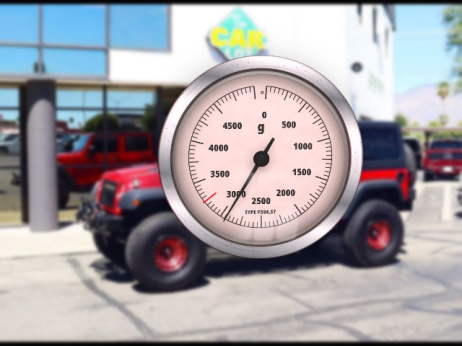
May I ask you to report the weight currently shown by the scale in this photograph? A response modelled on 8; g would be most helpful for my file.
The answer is 2950; g
